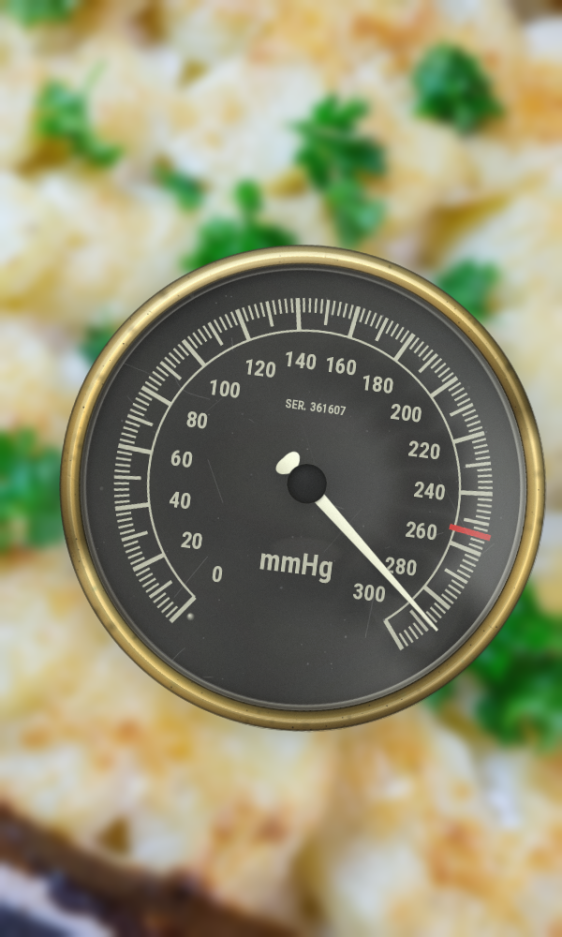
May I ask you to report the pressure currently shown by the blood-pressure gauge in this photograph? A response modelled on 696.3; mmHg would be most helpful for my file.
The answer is 288; mmHg
